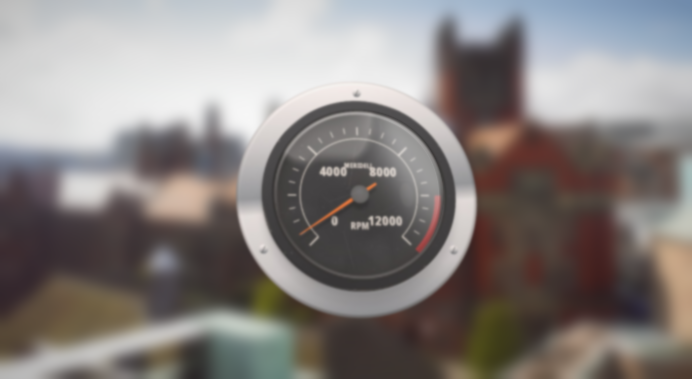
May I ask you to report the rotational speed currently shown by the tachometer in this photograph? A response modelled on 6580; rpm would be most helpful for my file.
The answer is 500; rpm
